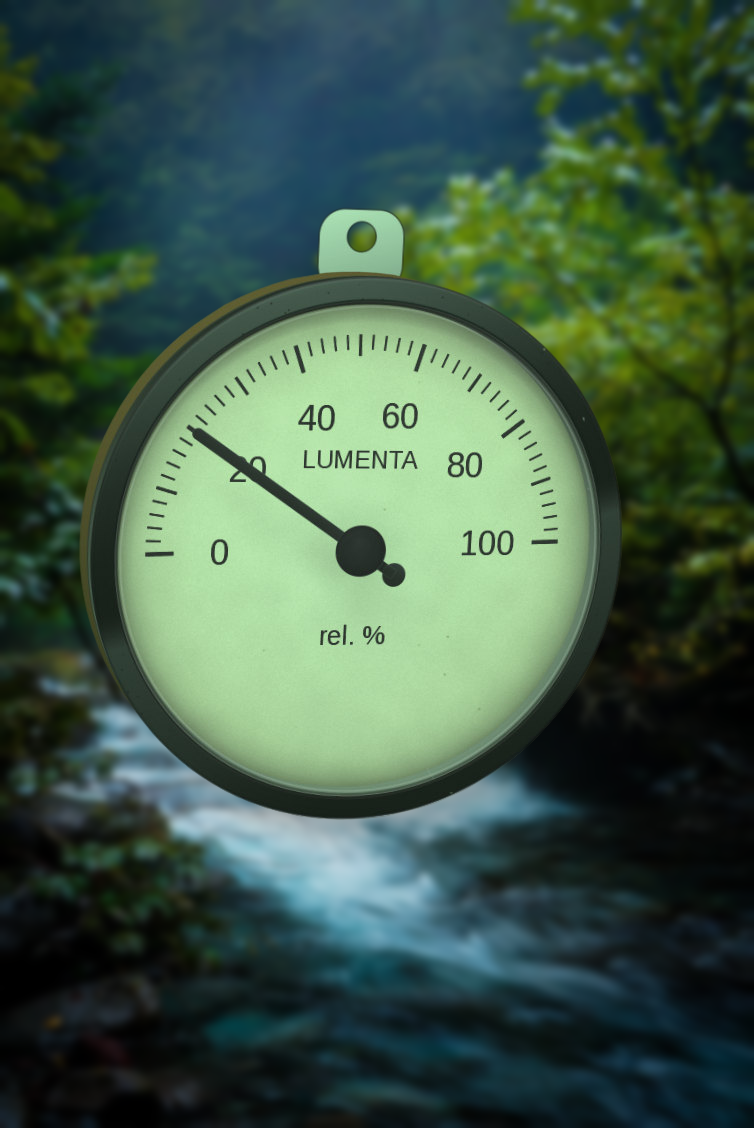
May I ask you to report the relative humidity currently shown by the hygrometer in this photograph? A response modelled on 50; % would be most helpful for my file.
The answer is 20; %
